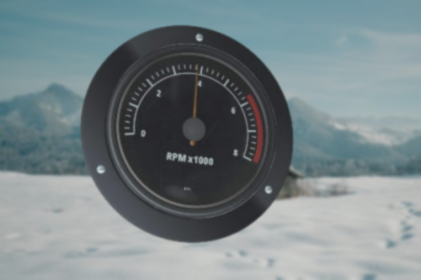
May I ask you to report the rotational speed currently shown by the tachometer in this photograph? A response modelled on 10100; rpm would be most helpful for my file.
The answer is 3800; rpm
